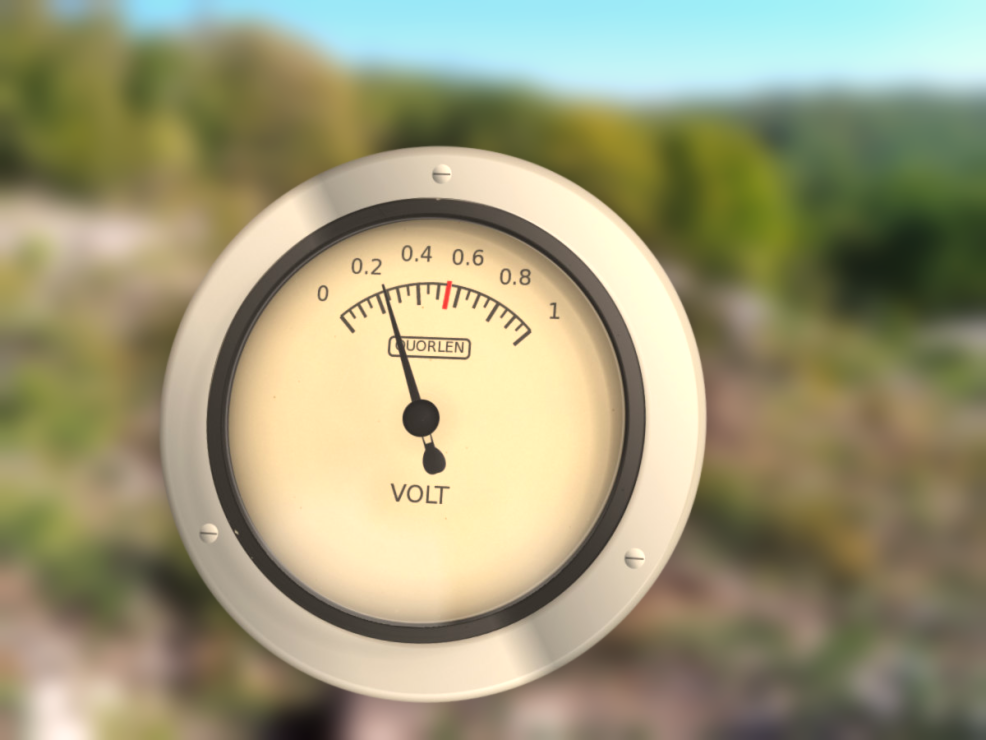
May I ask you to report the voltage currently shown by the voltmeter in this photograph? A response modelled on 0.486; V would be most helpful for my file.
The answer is 0.25; V
